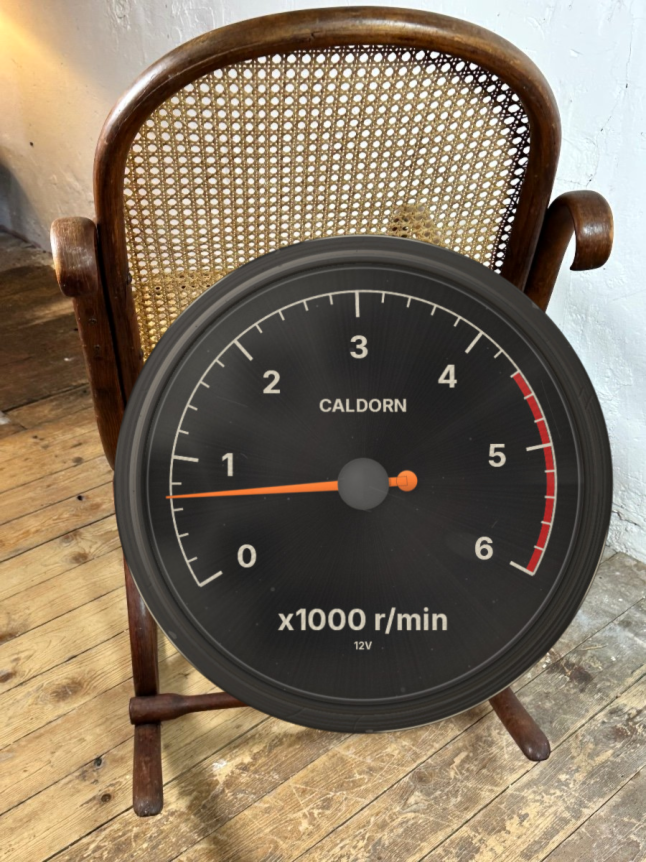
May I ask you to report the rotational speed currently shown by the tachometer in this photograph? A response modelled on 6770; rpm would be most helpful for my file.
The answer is 700; rpm
